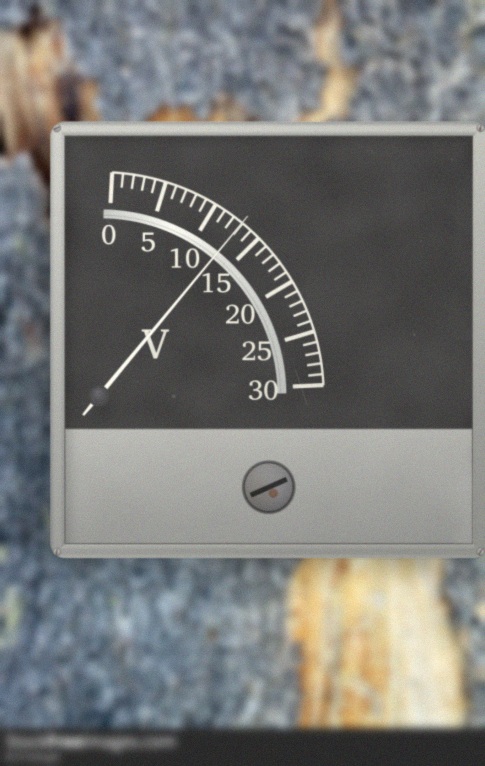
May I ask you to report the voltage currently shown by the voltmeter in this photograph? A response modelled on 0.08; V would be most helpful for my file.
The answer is 13; V
